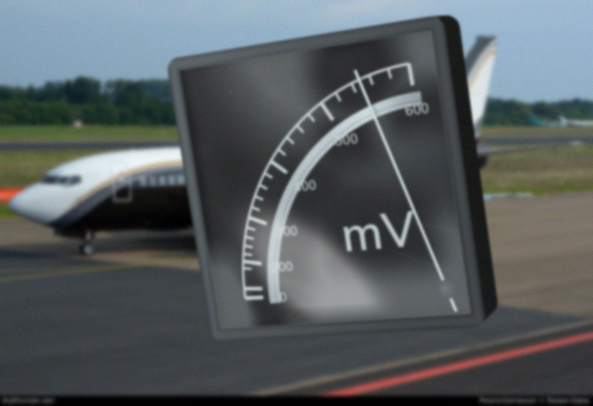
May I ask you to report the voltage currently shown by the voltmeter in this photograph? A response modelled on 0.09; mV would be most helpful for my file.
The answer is 550; mV
